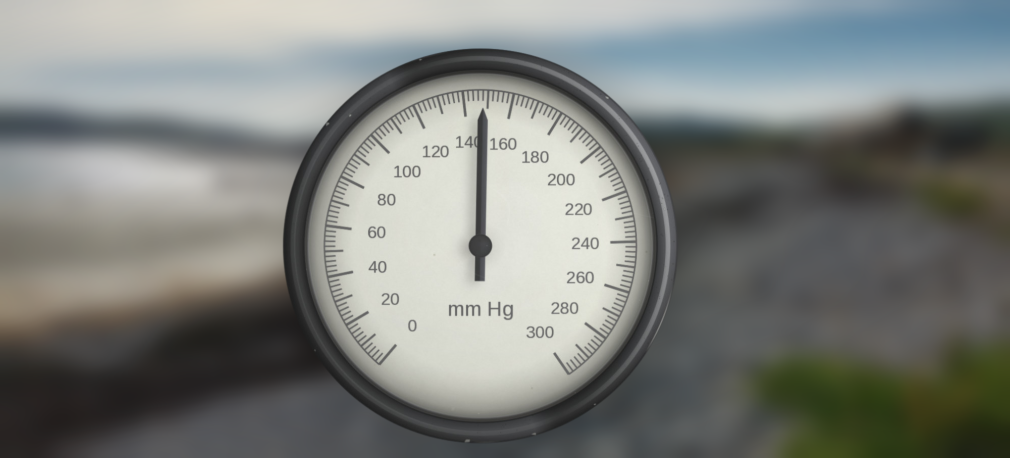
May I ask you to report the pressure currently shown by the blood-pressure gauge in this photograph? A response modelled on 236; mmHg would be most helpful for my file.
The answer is 148; mmHg
